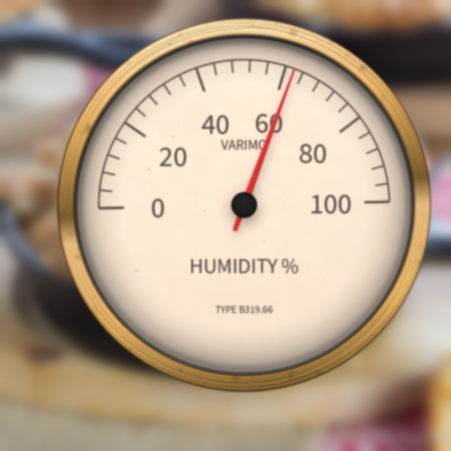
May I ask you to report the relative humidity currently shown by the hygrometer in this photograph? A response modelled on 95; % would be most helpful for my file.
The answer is 62; %
